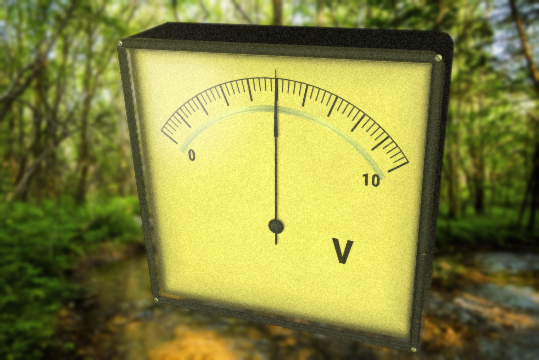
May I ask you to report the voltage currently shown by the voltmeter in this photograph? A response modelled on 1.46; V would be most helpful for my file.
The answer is 5; V
